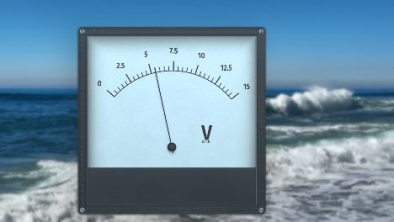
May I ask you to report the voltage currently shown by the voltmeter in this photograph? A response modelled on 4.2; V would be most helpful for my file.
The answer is 5.5; V
